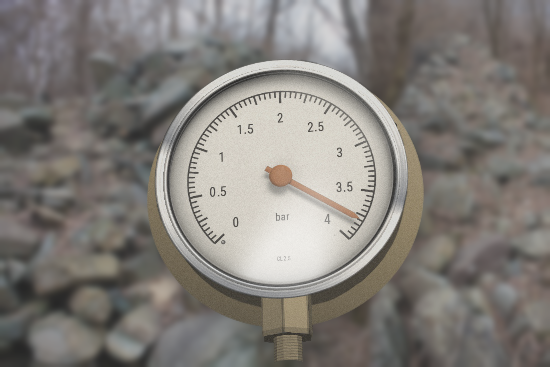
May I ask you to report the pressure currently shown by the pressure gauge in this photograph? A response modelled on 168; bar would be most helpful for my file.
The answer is 3.8; bar
